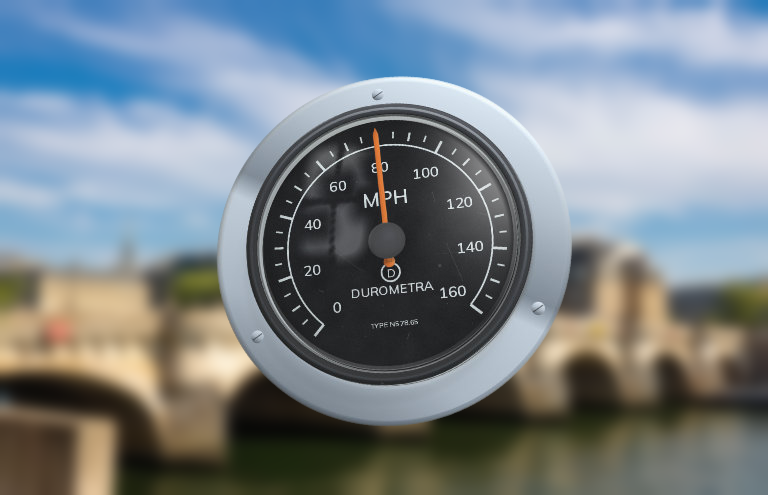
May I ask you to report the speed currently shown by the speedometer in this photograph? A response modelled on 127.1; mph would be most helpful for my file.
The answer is 80; mph
